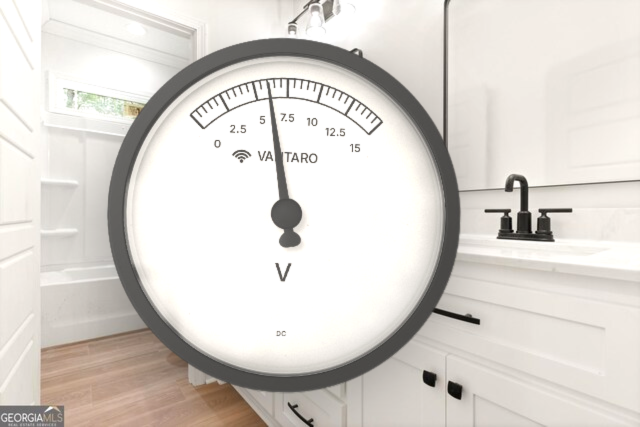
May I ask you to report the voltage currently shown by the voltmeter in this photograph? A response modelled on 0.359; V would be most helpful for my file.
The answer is 6; V
